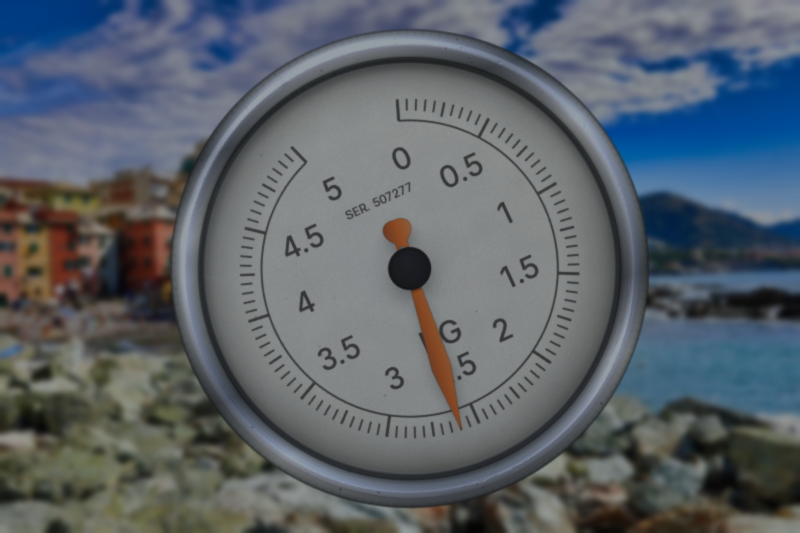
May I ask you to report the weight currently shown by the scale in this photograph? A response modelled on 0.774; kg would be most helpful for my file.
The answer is 2.6; kg
